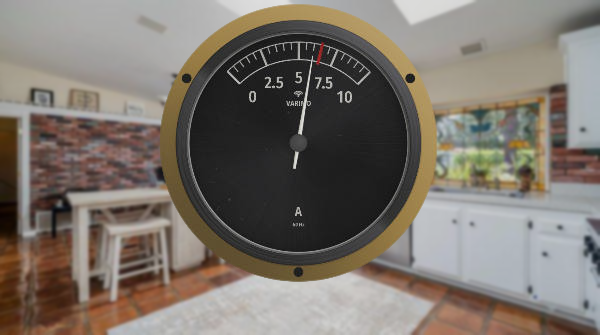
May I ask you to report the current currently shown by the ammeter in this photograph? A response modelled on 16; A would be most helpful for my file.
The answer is 6; A
